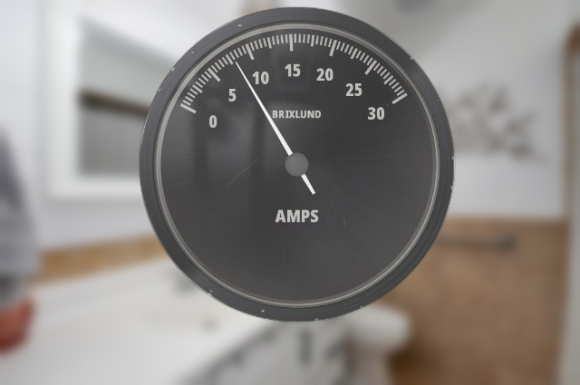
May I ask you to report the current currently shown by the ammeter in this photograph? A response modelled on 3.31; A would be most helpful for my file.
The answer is 8; A
